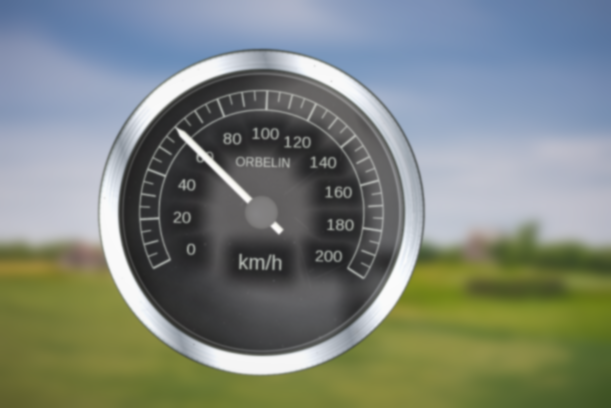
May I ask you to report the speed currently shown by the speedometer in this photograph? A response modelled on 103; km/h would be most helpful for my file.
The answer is 60; km/h
